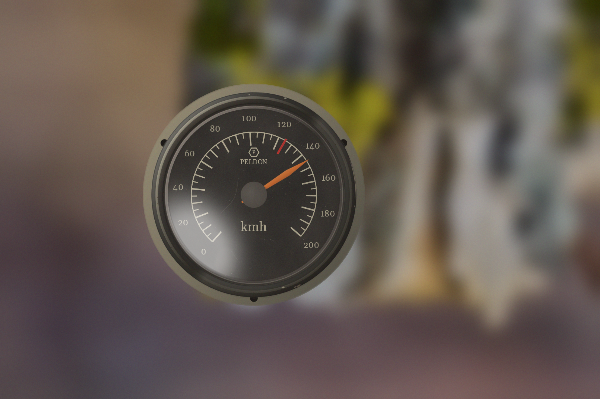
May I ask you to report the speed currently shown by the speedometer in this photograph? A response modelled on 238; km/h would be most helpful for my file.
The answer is 145; km/h
